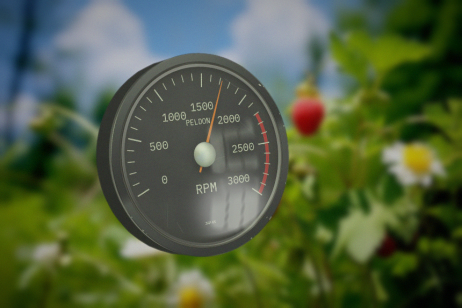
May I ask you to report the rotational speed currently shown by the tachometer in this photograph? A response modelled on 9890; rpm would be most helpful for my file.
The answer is 1700; rpm
